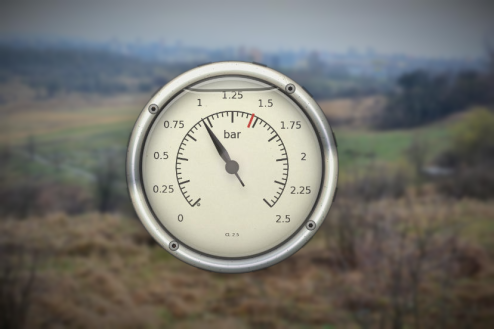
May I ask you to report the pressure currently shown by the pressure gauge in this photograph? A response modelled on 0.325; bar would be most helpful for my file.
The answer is 0.95; bar
